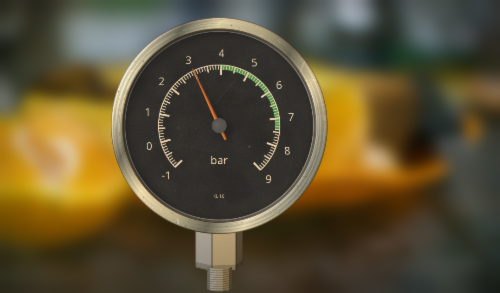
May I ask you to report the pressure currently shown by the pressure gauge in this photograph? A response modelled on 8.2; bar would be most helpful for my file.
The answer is 3; bar
